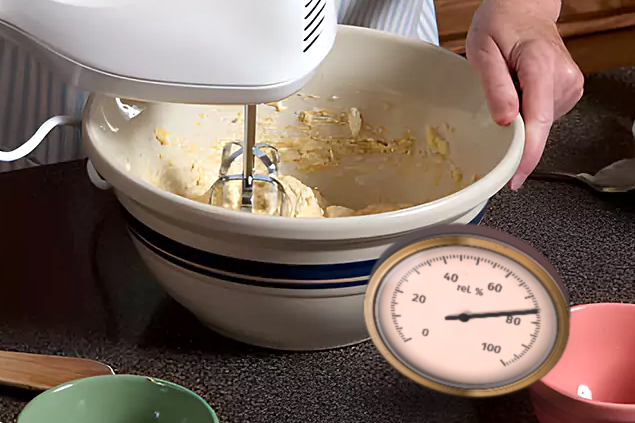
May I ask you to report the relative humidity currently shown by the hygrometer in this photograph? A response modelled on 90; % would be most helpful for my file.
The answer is 75; %
